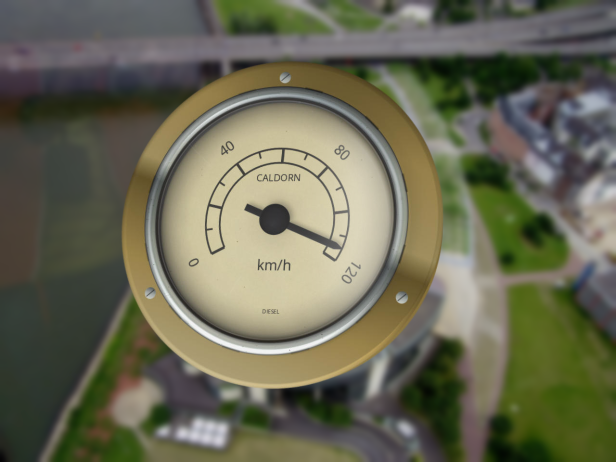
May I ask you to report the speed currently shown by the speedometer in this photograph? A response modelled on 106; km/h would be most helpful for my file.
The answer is 115; km/h
